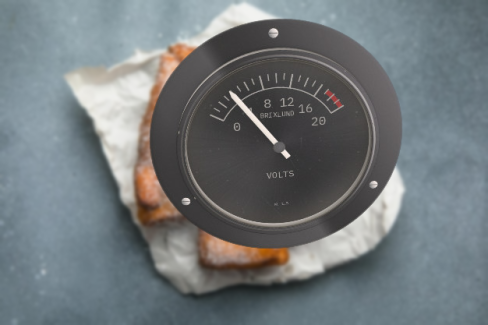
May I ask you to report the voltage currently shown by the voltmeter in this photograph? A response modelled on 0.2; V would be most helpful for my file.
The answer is 4; V
